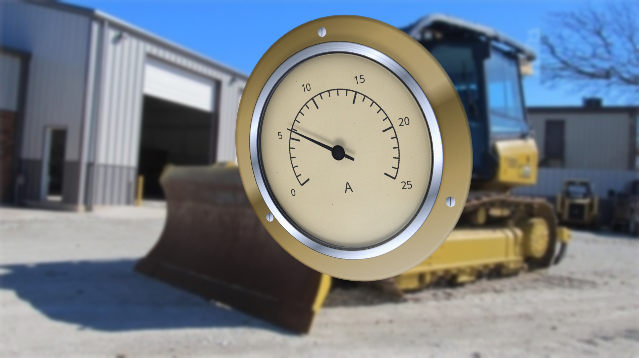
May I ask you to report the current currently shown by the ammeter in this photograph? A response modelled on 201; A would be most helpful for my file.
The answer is 6; A
